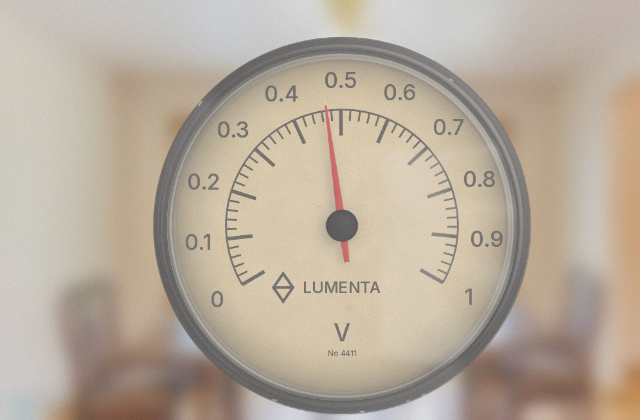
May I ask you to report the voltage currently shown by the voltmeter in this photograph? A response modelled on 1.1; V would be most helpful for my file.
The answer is 0.47; V
